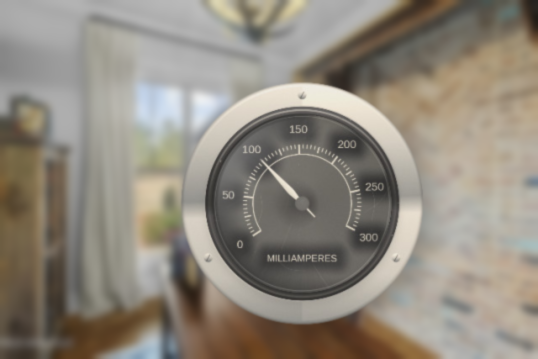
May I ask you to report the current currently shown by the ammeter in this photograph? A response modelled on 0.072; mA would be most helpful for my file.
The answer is 100; mA
